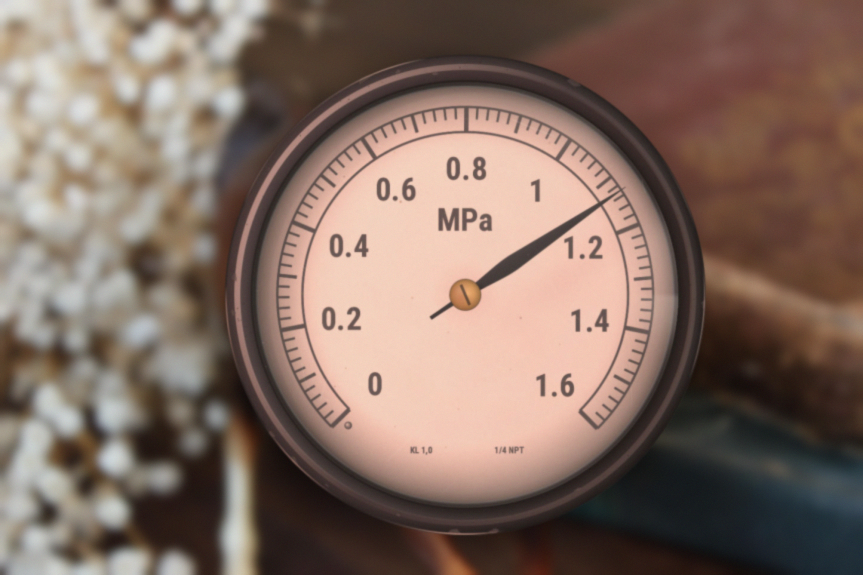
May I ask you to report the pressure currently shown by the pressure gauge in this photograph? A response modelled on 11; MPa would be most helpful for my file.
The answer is 1.13; MPa
